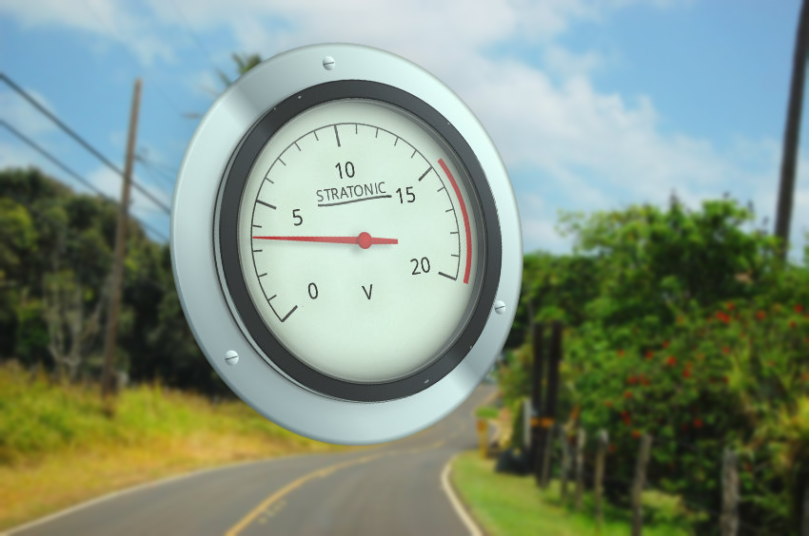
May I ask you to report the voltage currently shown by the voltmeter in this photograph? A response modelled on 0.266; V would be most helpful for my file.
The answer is 3.5; V
